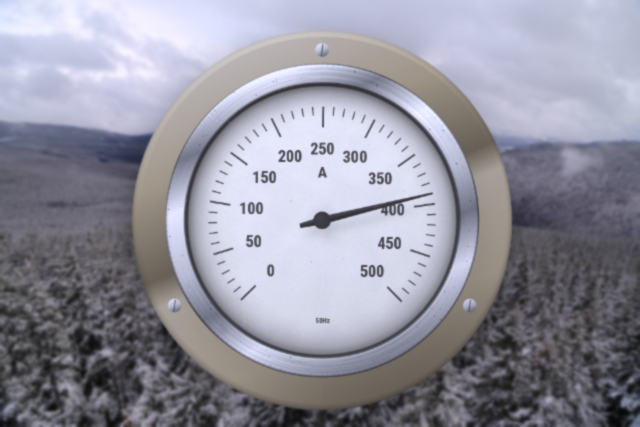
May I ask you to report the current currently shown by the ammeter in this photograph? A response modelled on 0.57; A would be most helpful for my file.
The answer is 390; A
